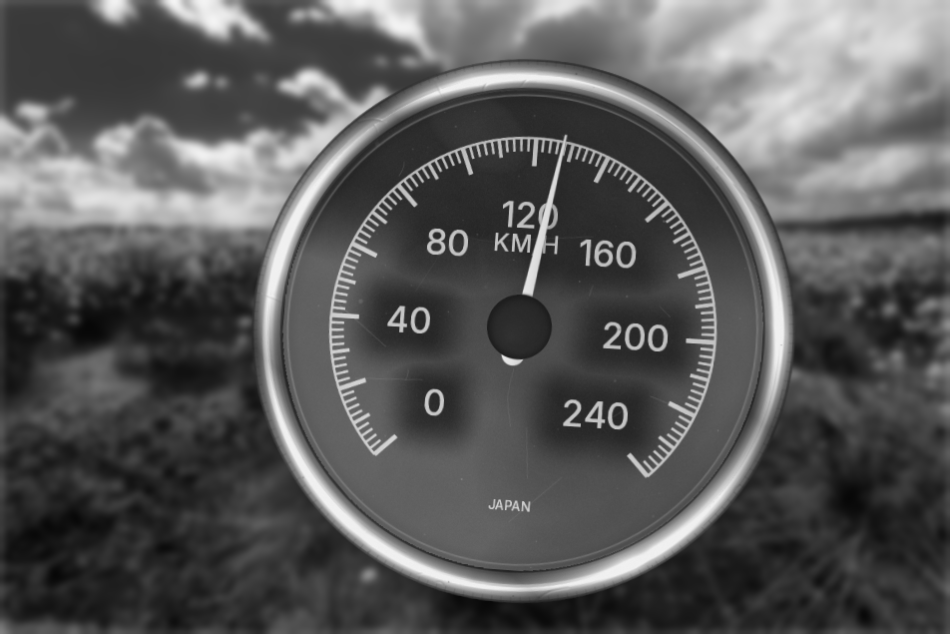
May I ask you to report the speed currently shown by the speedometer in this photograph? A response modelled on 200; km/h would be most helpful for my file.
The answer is 128; km/h
